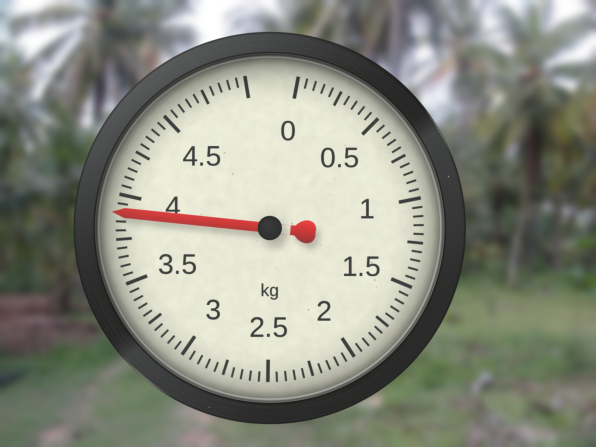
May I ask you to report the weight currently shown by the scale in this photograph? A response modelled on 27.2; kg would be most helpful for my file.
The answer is 3.9; kg
